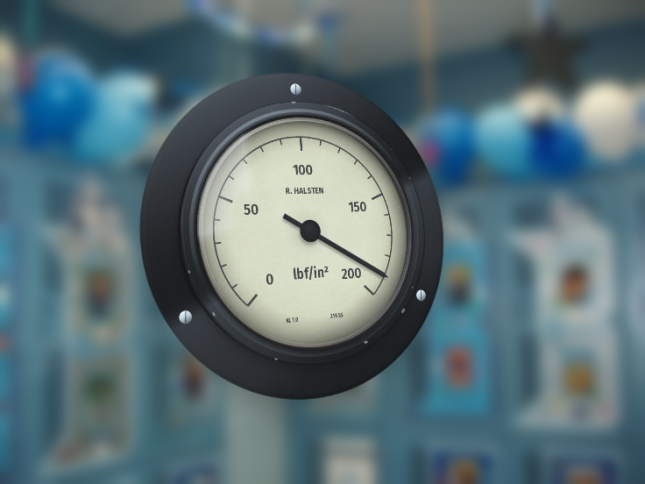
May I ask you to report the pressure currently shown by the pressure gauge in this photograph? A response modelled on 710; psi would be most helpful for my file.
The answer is 190; psi
